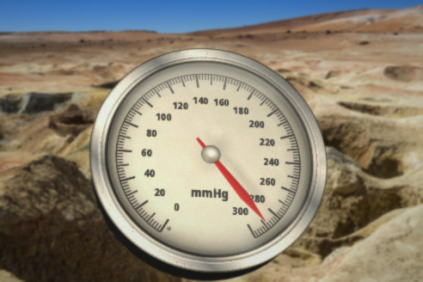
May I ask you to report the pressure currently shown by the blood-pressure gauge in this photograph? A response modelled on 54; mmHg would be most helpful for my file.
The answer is 290; mmHg
